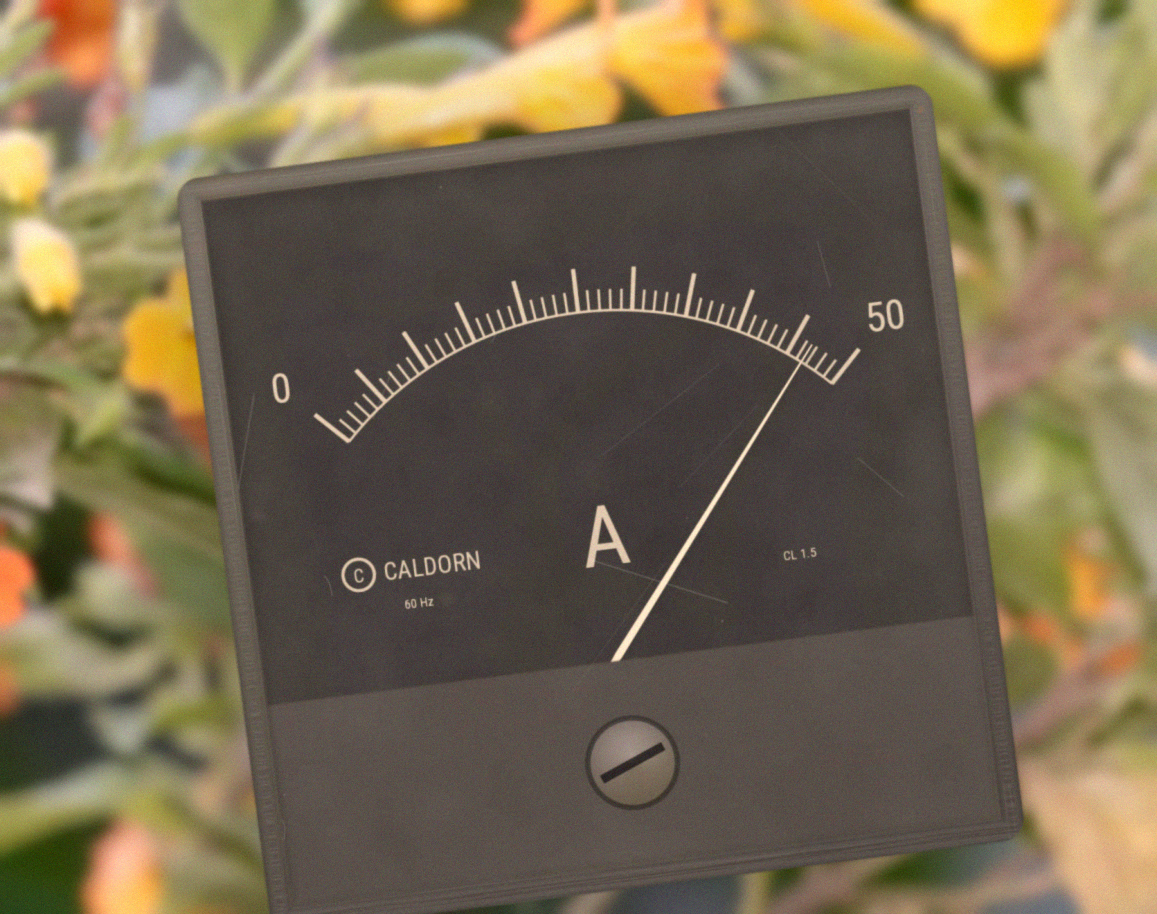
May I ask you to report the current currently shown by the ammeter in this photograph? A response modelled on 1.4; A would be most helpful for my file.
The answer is 46.5; A
